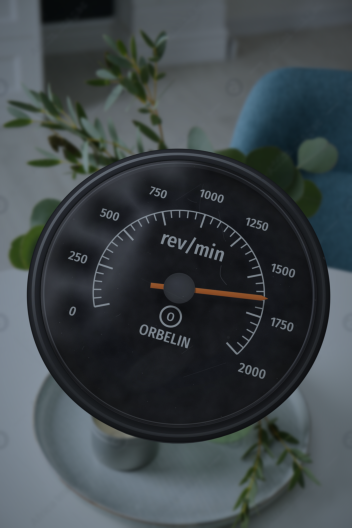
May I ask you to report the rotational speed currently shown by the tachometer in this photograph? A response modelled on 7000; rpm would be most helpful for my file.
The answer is 1650; rpm
